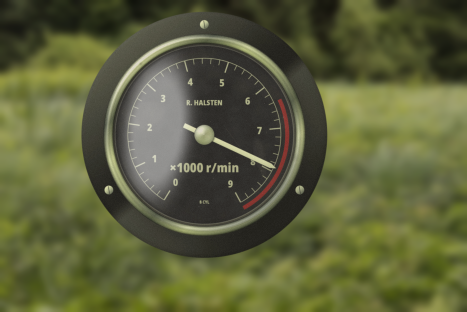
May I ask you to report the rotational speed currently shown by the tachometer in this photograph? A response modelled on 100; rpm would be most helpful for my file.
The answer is 7900; rpm
